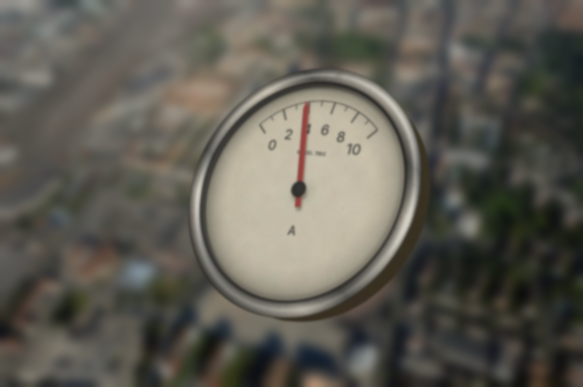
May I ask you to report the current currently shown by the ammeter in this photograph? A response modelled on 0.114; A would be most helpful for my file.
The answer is 4; A
